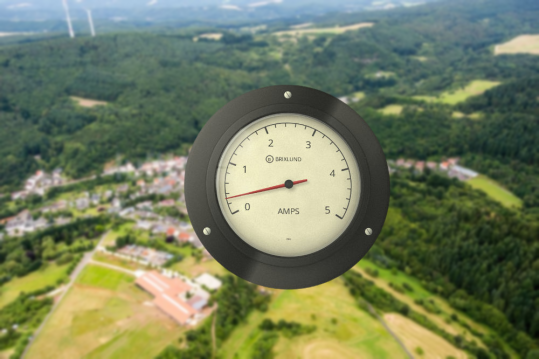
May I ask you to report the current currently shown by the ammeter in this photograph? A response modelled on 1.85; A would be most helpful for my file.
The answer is 0.3; A
